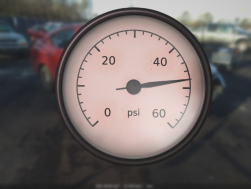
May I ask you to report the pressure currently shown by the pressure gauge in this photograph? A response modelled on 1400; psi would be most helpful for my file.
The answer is 48; psi
